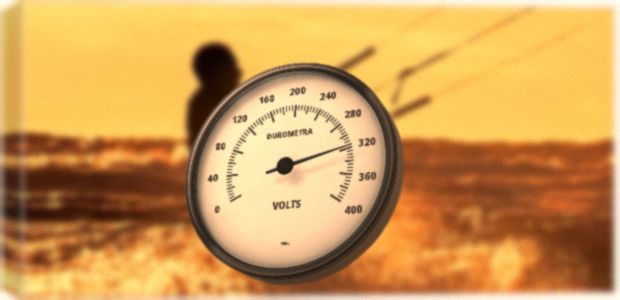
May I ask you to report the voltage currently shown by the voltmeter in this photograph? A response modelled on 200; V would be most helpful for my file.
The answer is 320; V
